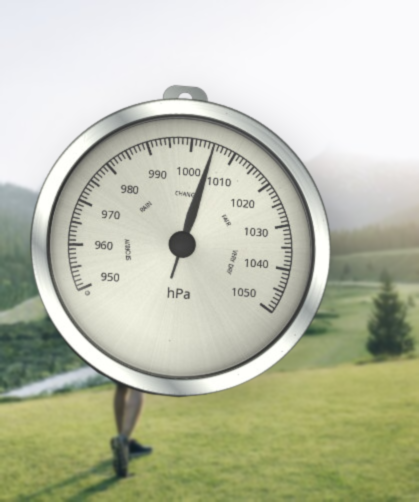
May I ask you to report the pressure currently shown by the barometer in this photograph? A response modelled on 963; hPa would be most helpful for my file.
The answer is 1005; hPa
